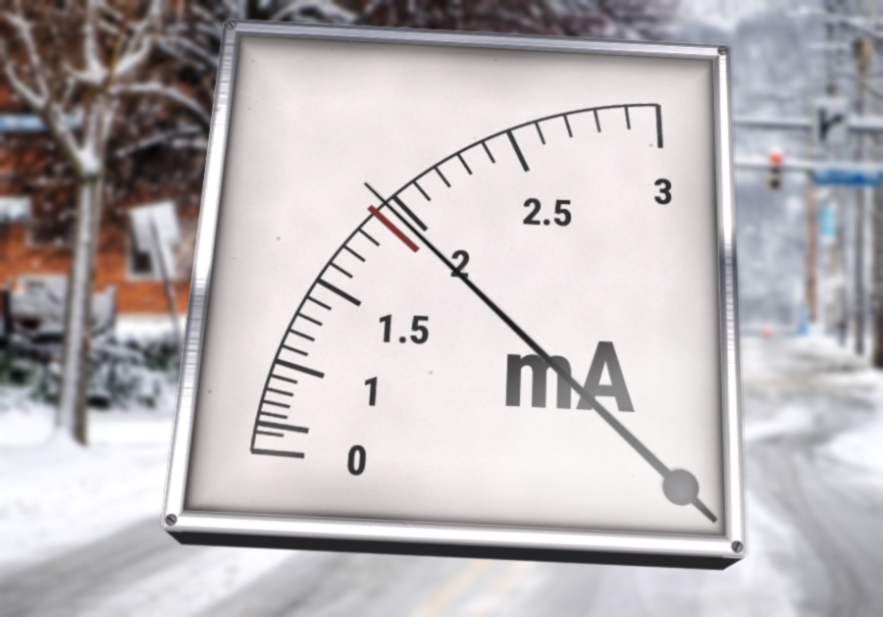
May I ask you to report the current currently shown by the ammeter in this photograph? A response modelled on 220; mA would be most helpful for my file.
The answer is 1.95; mA
